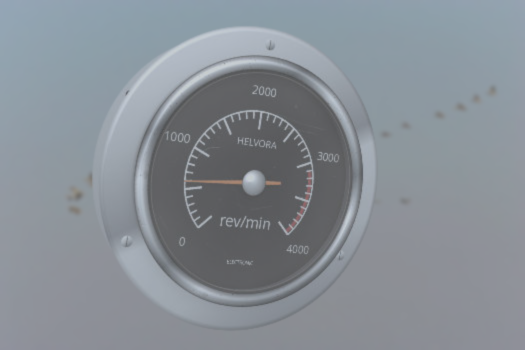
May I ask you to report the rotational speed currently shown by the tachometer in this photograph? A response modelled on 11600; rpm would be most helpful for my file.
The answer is 600; rpm
